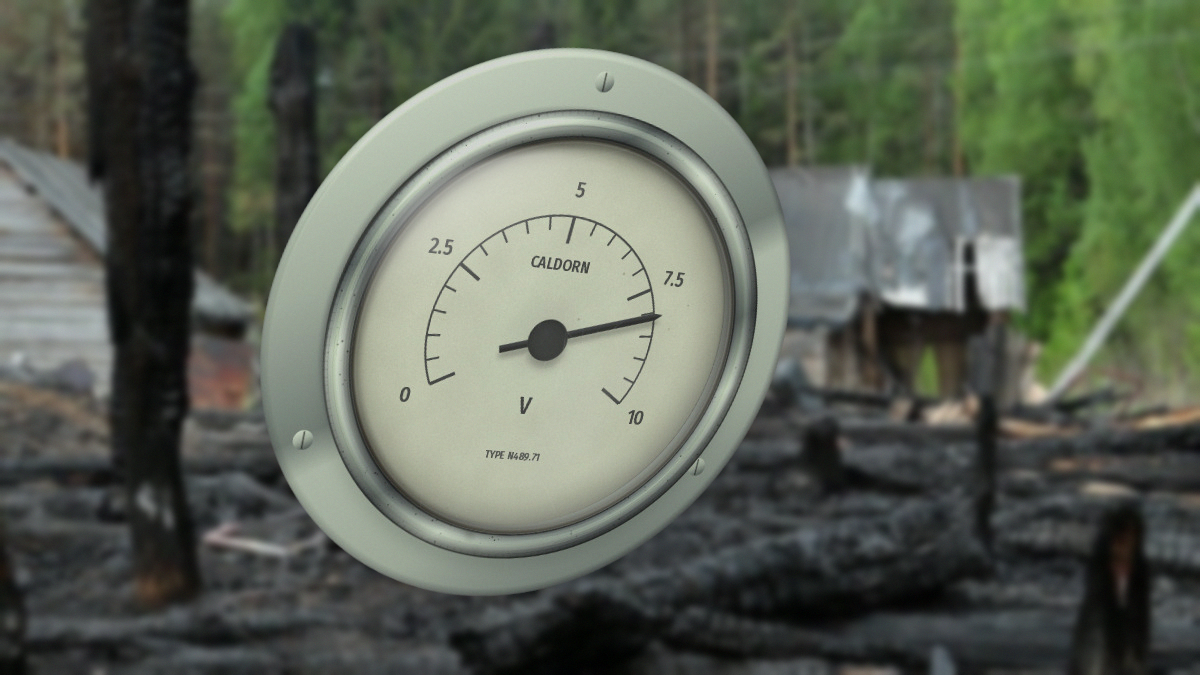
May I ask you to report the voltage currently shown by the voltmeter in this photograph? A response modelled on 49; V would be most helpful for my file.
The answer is 8; V
